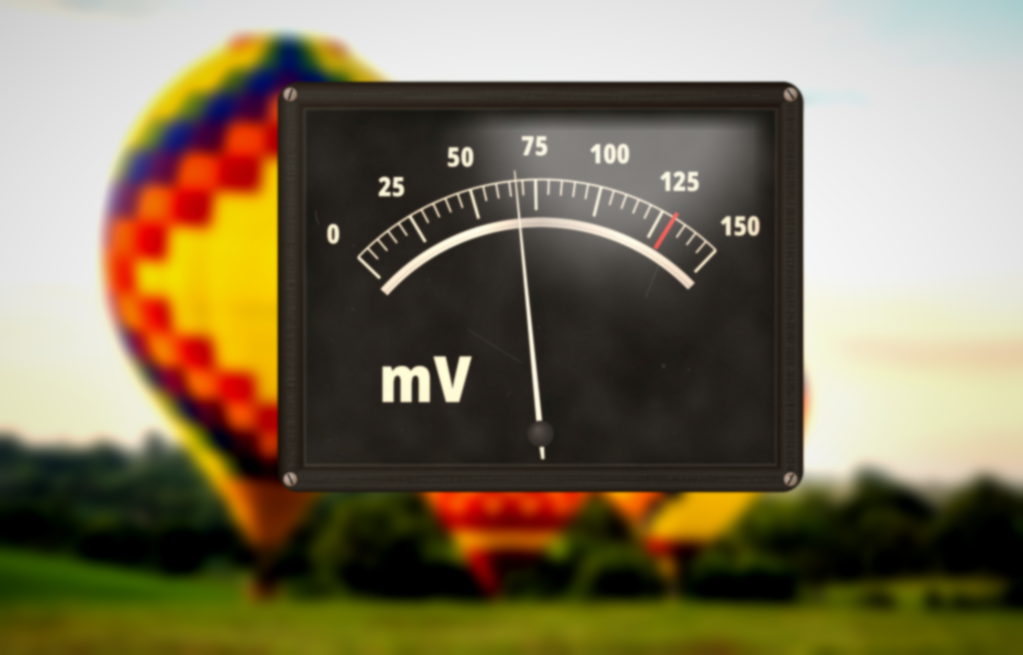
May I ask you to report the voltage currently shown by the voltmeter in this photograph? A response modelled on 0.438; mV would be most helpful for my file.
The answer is 67.5; mV
